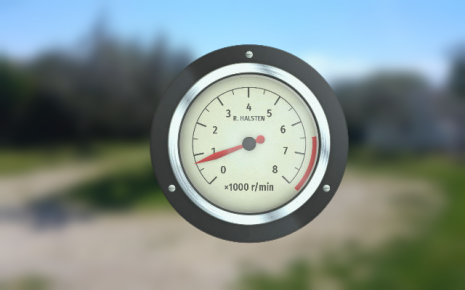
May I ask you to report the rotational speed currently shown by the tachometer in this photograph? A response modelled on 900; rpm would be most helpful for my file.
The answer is 750; rpm
